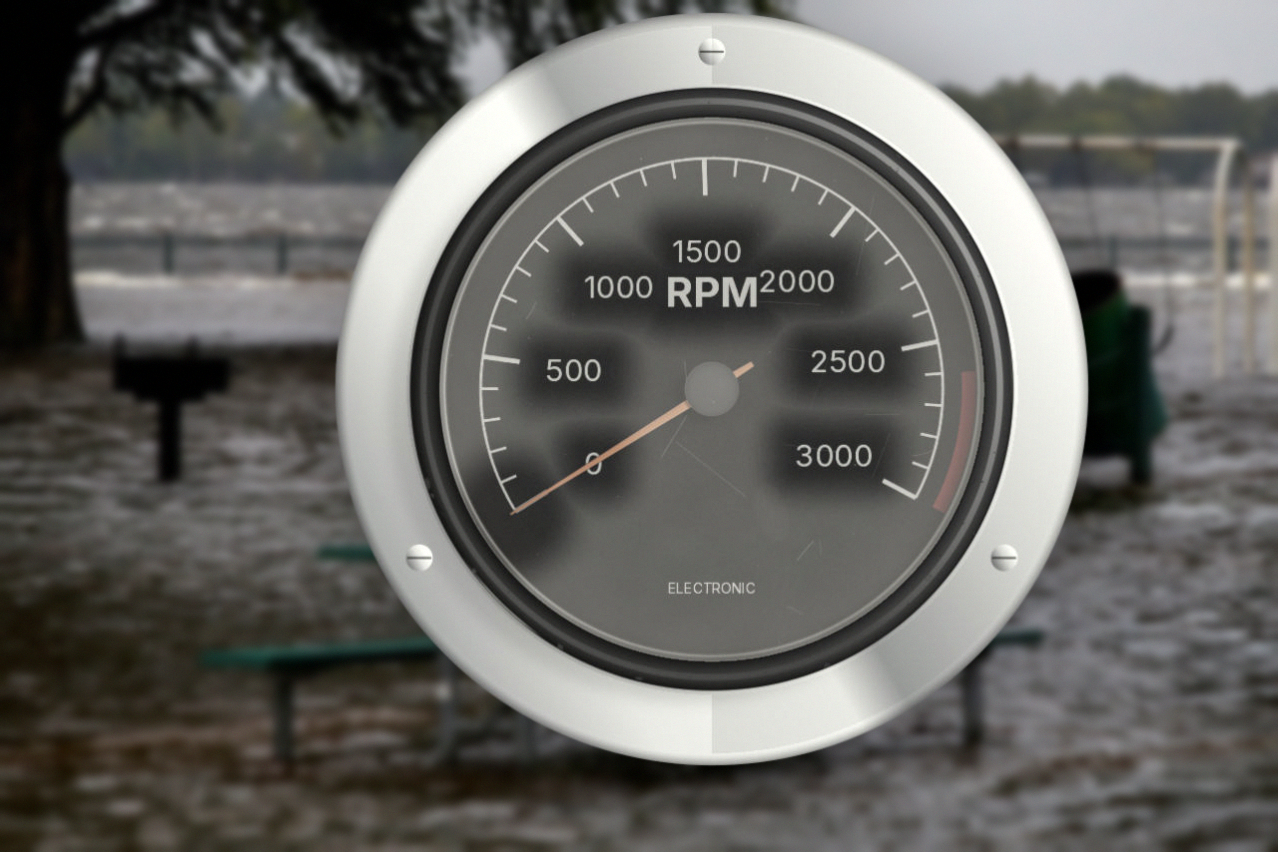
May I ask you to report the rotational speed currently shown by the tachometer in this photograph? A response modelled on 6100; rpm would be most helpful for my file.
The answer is 0; rpm
